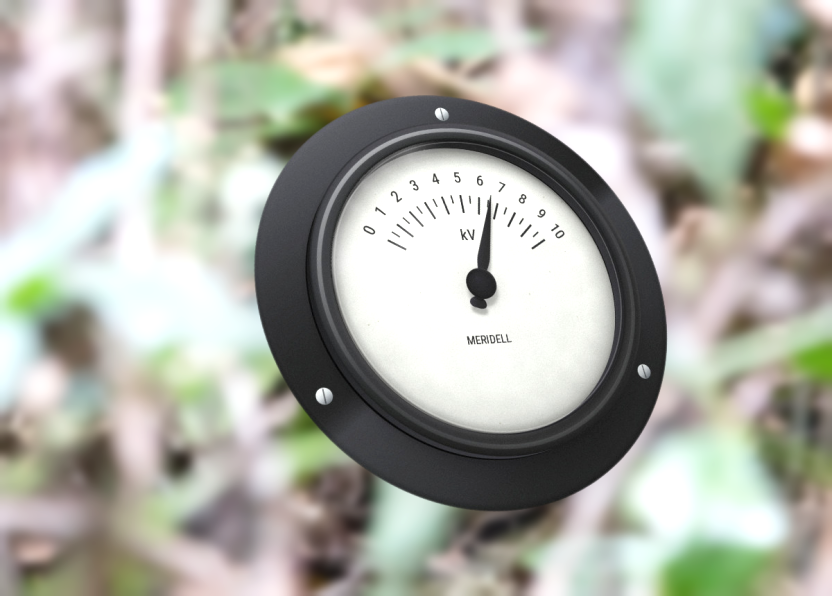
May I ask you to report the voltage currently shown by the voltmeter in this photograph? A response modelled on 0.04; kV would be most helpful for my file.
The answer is 6.5; kV
